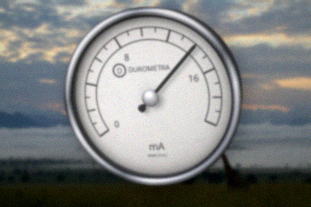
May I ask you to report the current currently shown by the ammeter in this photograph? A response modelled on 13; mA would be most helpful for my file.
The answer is 14; mA
